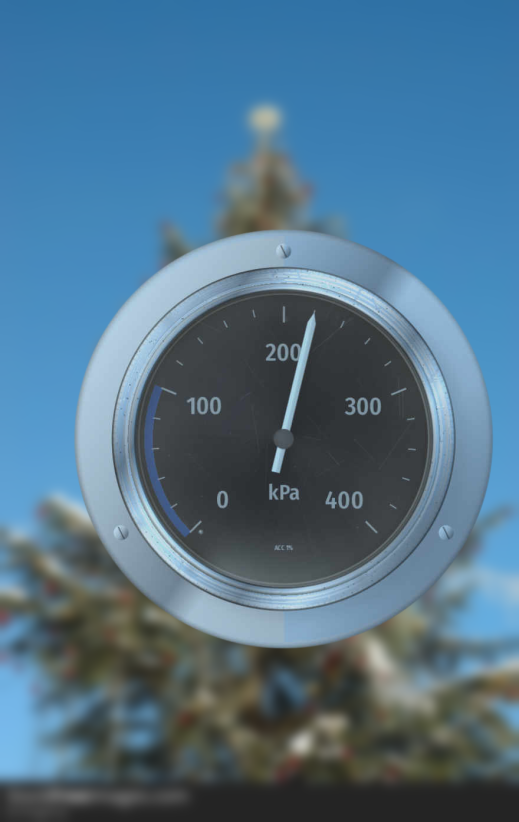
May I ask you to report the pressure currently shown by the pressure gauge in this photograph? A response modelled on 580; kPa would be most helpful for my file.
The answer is 220; kPa
